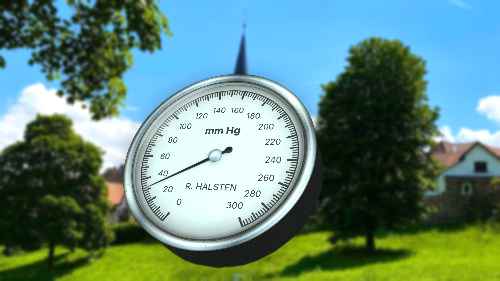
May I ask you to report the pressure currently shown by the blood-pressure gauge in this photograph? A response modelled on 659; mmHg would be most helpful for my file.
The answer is 30; mmHg
